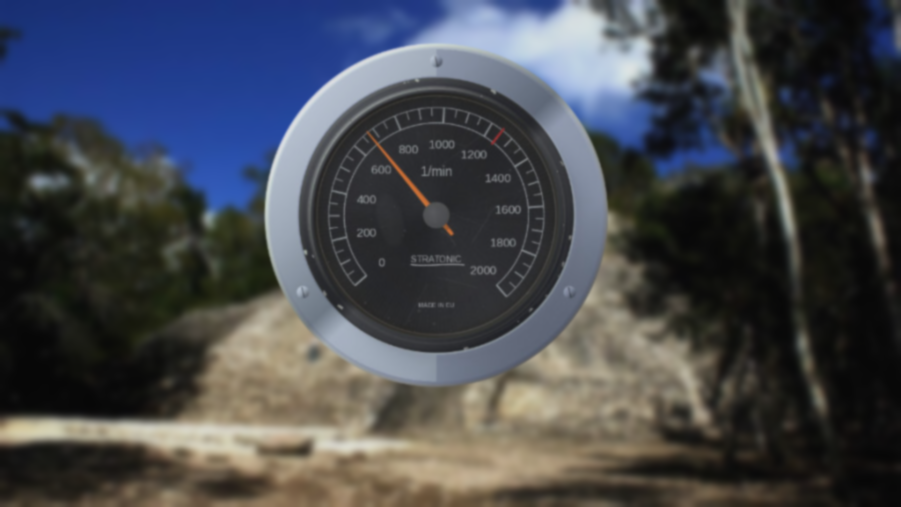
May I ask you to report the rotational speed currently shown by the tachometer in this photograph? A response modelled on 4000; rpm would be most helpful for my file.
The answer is 675; rpm
